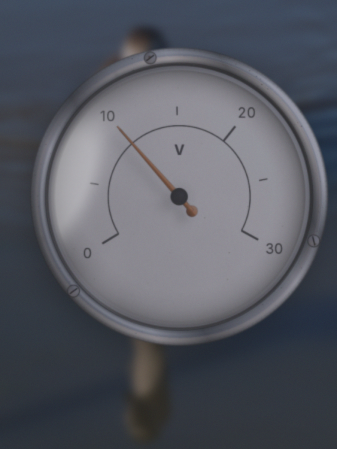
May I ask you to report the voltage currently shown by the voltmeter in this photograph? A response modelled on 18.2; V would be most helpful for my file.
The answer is 10; V
